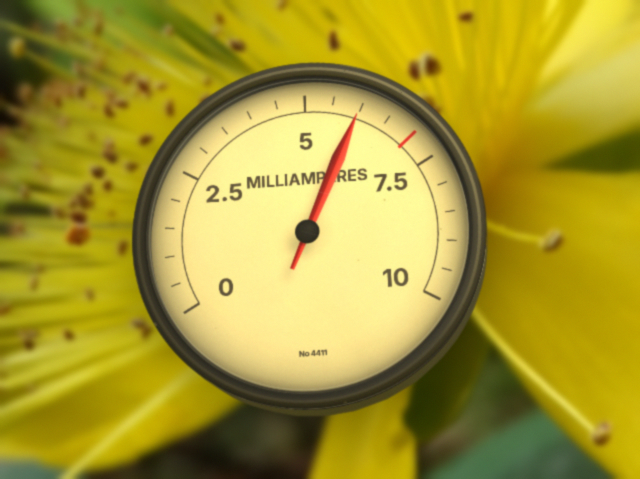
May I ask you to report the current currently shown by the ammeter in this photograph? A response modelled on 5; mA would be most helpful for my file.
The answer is 6; mA
